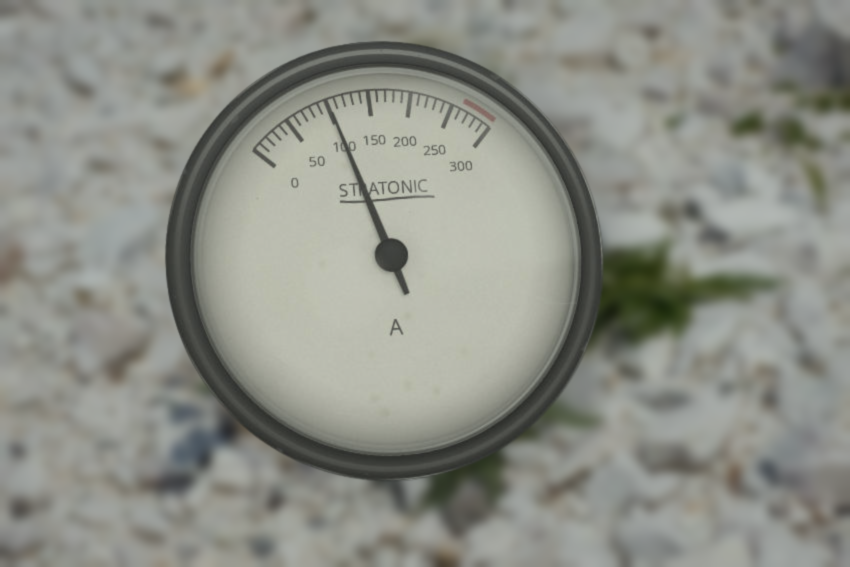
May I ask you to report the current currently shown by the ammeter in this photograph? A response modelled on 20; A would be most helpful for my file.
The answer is 100; A
